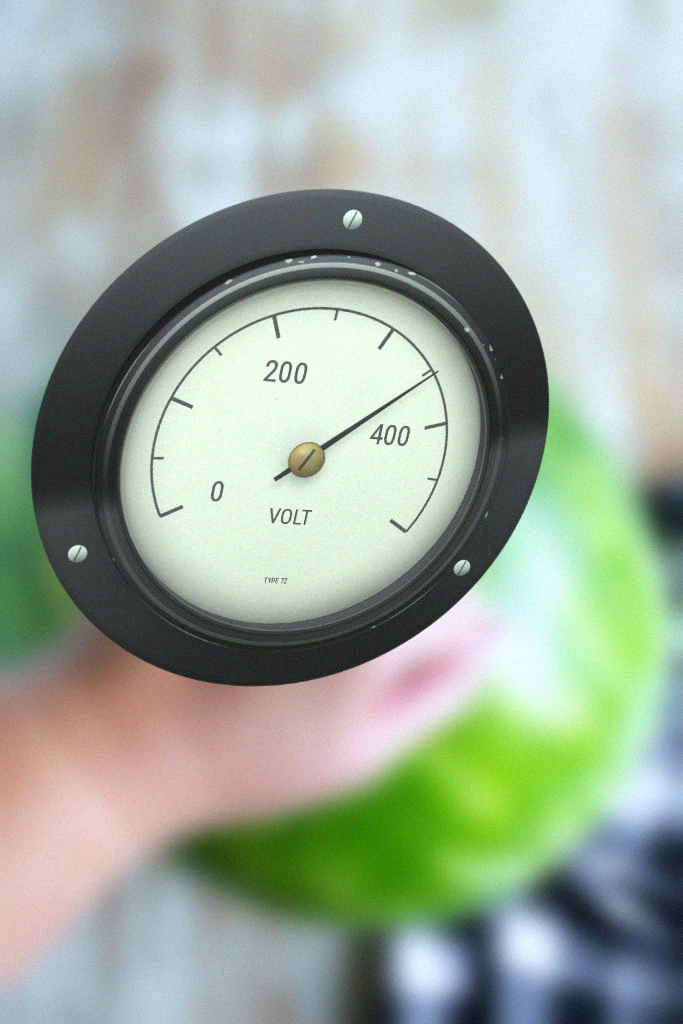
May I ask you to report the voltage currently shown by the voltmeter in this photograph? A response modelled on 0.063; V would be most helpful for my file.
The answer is 350; V
